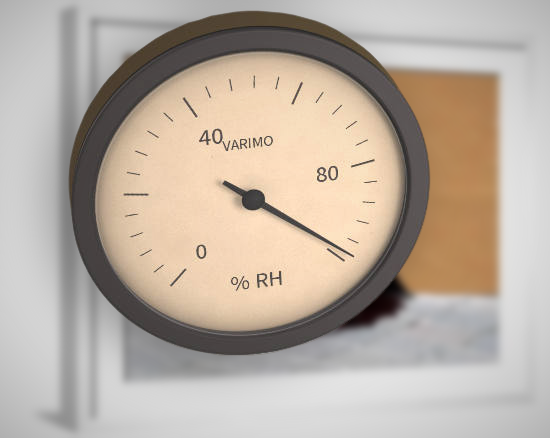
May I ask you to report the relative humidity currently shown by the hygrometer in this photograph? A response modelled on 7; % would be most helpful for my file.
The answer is 98; %
